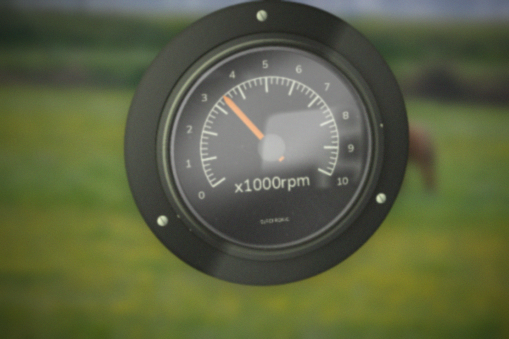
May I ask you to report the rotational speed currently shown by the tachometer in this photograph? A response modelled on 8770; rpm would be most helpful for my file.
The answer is 3400; rpm
